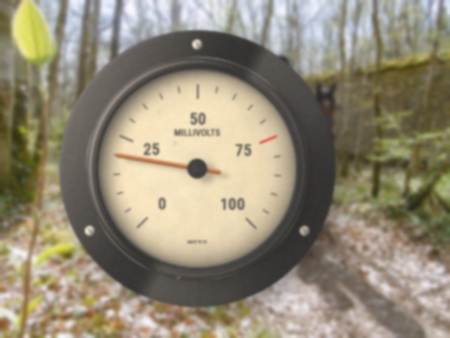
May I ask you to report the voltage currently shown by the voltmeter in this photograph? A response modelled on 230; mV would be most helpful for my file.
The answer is 20; mV
